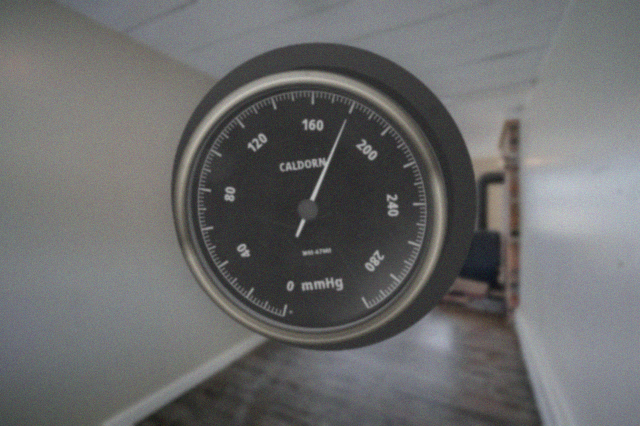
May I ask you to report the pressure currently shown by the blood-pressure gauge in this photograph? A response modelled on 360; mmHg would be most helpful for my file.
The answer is 180; mmHg
